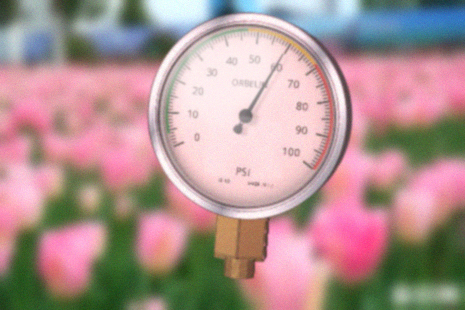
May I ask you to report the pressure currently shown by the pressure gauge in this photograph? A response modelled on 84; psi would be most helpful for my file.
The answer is 60; psi
